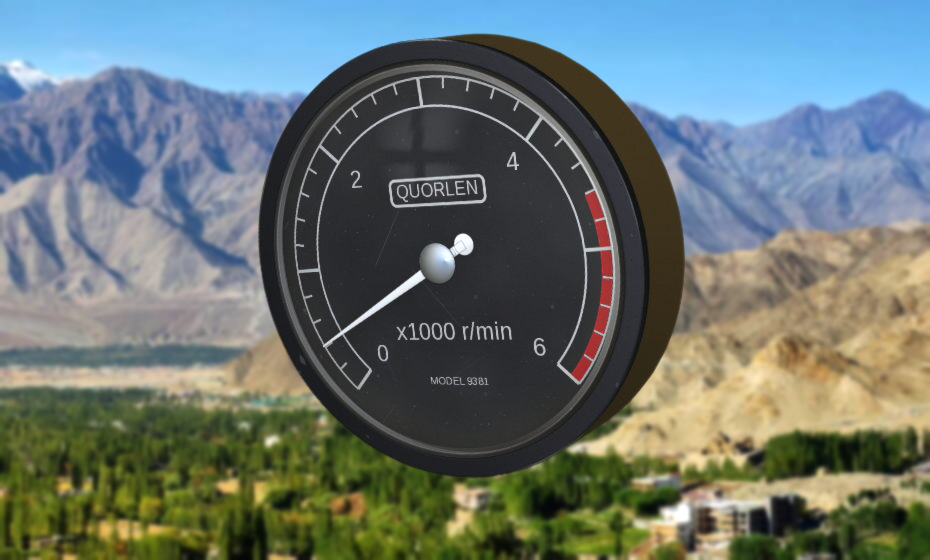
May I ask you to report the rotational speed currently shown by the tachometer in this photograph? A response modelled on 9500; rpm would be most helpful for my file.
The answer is 400; rpm
